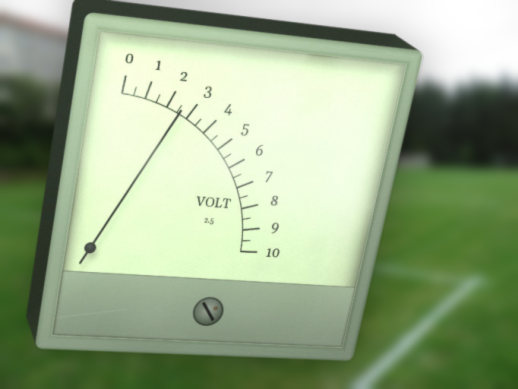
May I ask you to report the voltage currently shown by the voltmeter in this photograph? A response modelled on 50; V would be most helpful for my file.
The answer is 2.5; V
